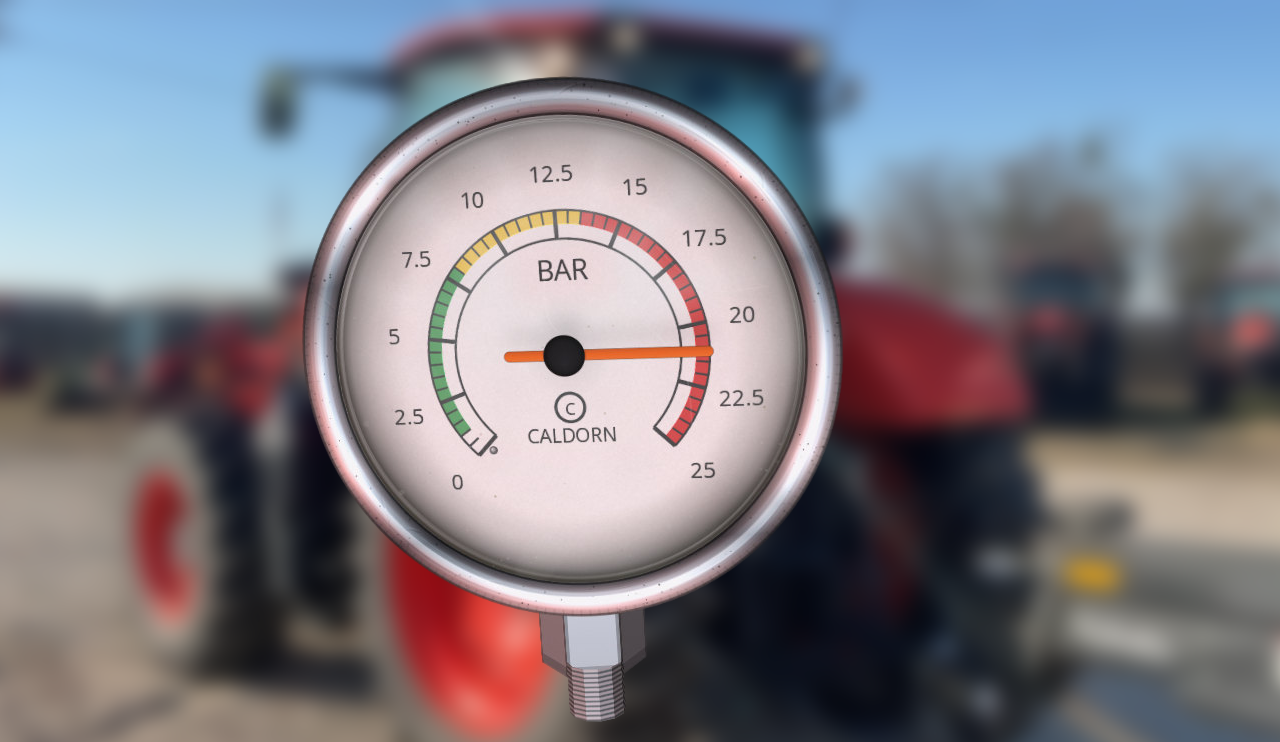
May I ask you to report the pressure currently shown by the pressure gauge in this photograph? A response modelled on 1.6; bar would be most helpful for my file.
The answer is 21; bar
